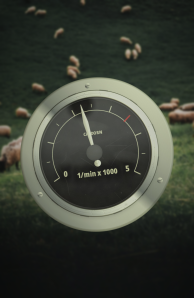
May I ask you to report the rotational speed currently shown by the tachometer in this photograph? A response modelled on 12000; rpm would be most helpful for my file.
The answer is 2250; rpm
